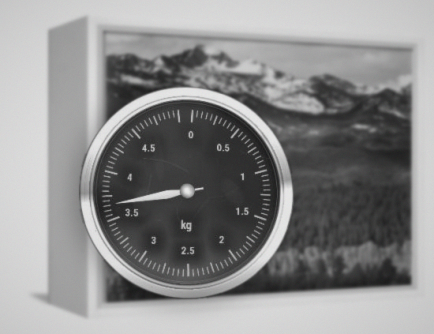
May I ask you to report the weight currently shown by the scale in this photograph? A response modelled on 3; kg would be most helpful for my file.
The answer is 3.65; kg
